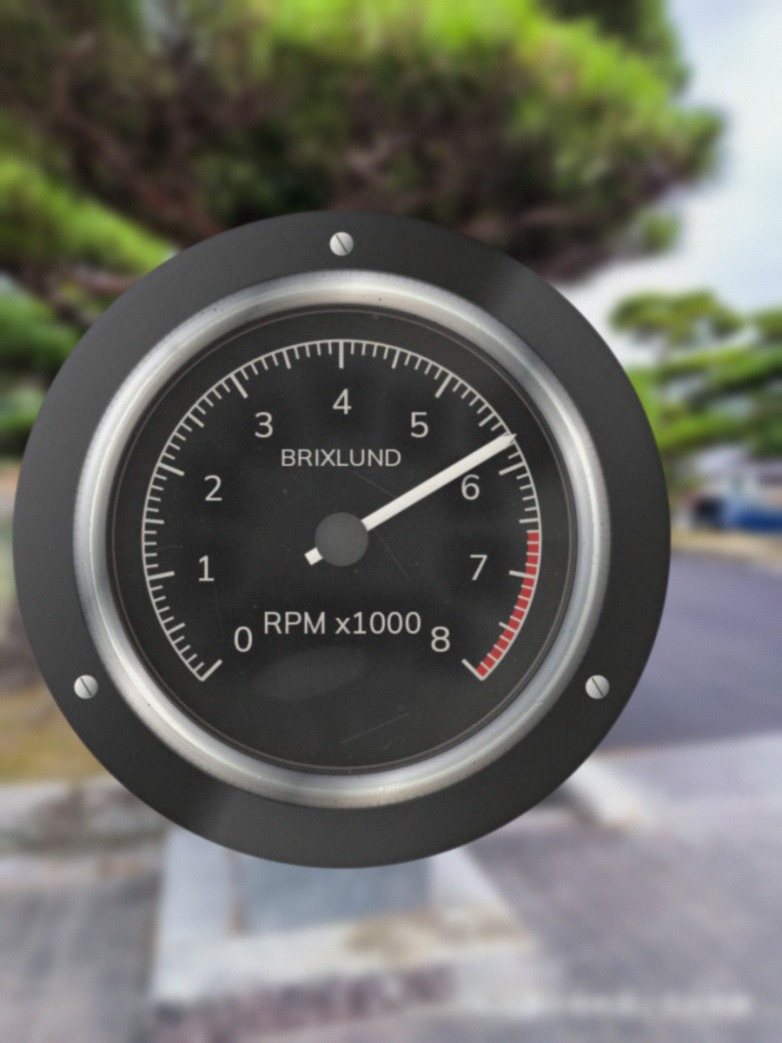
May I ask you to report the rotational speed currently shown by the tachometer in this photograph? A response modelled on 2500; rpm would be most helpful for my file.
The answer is 5750; rpm
